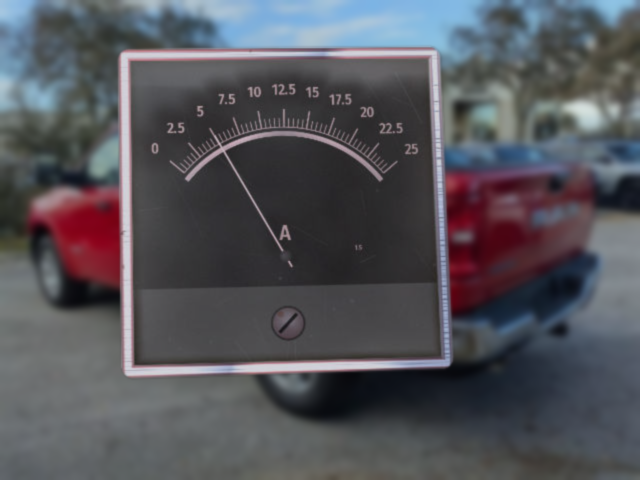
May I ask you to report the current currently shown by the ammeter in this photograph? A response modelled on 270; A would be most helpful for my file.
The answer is 5; A
